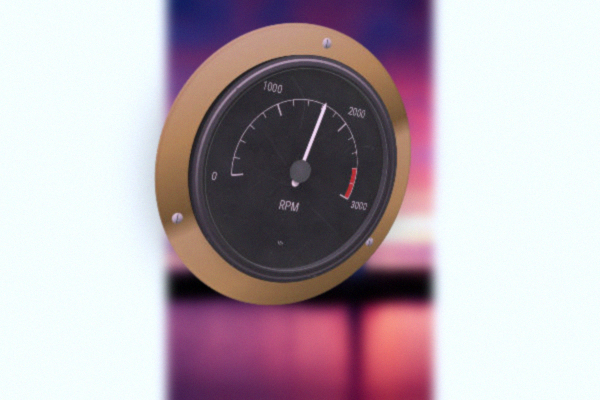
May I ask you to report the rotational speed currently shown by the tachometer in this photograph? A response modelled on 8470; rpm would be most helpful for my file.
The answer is 1600; rpm
